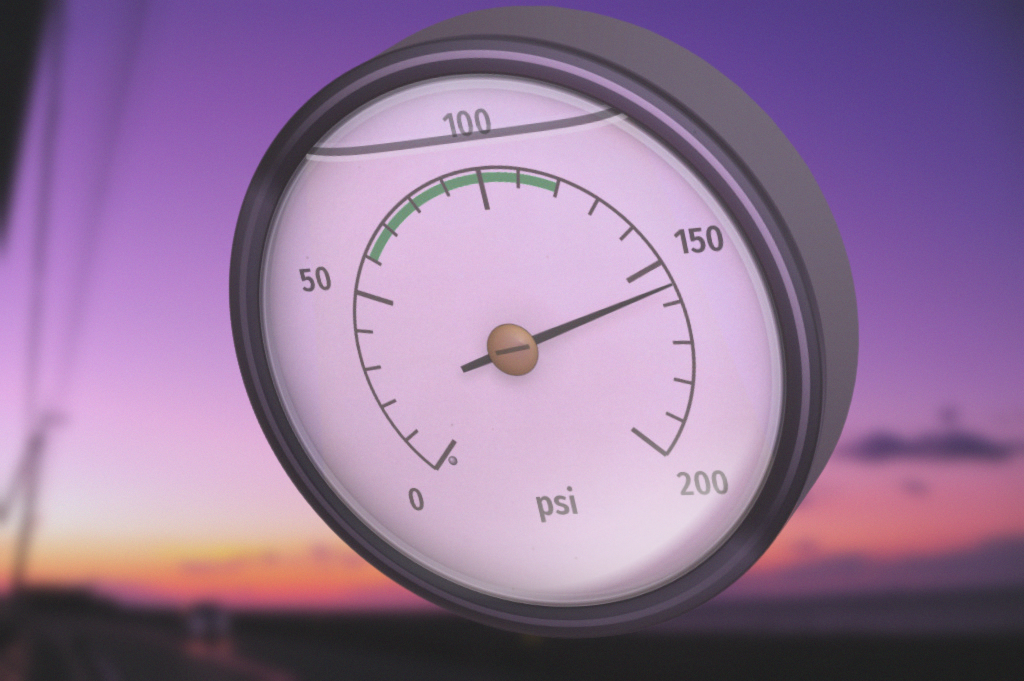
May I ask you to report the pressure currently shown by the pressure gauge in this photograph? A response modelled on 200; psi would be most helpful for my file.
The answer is 155; psi
